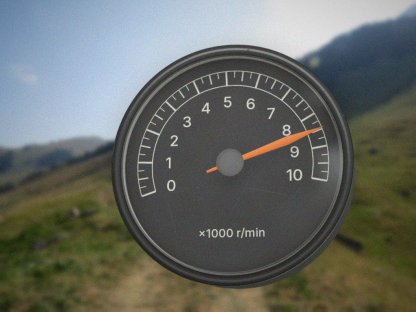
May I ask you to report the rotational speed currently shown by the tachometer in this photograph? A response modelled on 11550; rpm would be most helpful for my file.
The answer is 8500; rpm
